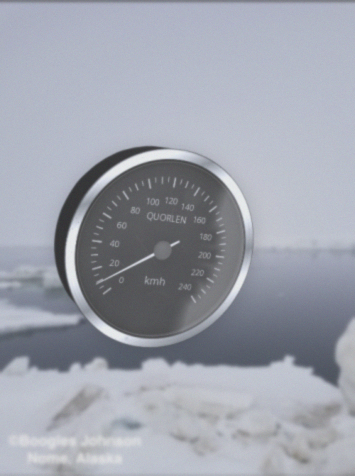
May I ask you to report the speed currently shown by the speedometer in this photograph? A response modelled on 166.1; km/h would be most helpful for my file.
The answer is 10; km/h
